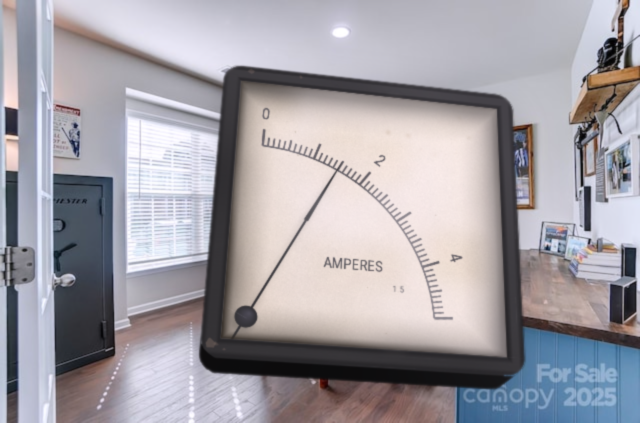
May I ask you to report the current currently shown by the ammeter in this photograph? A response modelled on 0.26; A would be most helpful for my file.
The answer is 1.5; A
